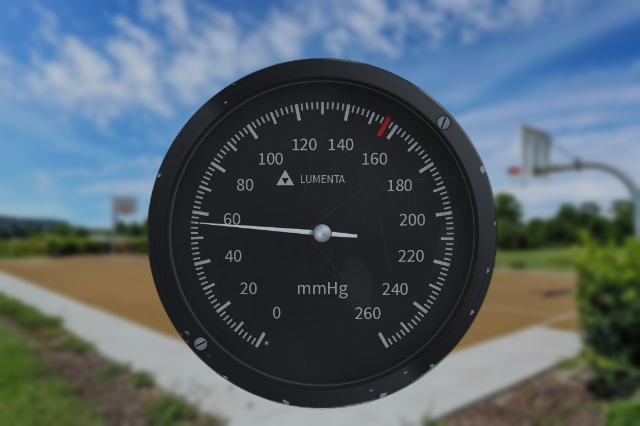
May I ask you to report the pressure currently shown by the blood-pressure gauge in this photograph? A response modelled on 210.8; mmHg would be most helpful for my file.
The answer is 56; mmHg
